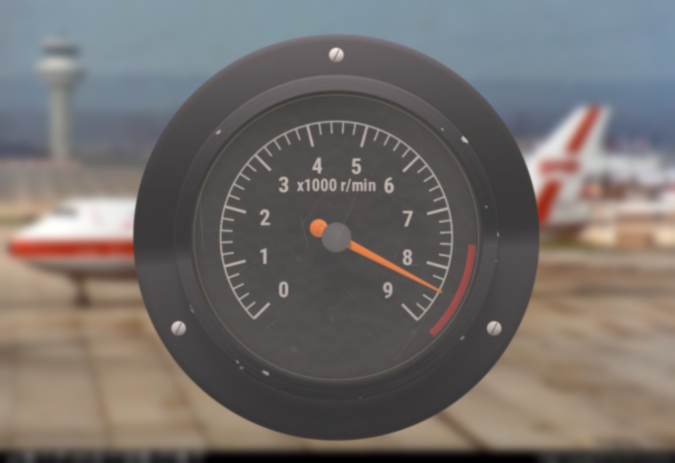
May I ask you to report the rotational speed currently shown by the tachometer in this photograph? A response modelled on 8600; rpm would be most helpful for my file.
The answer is 8400; rpm
